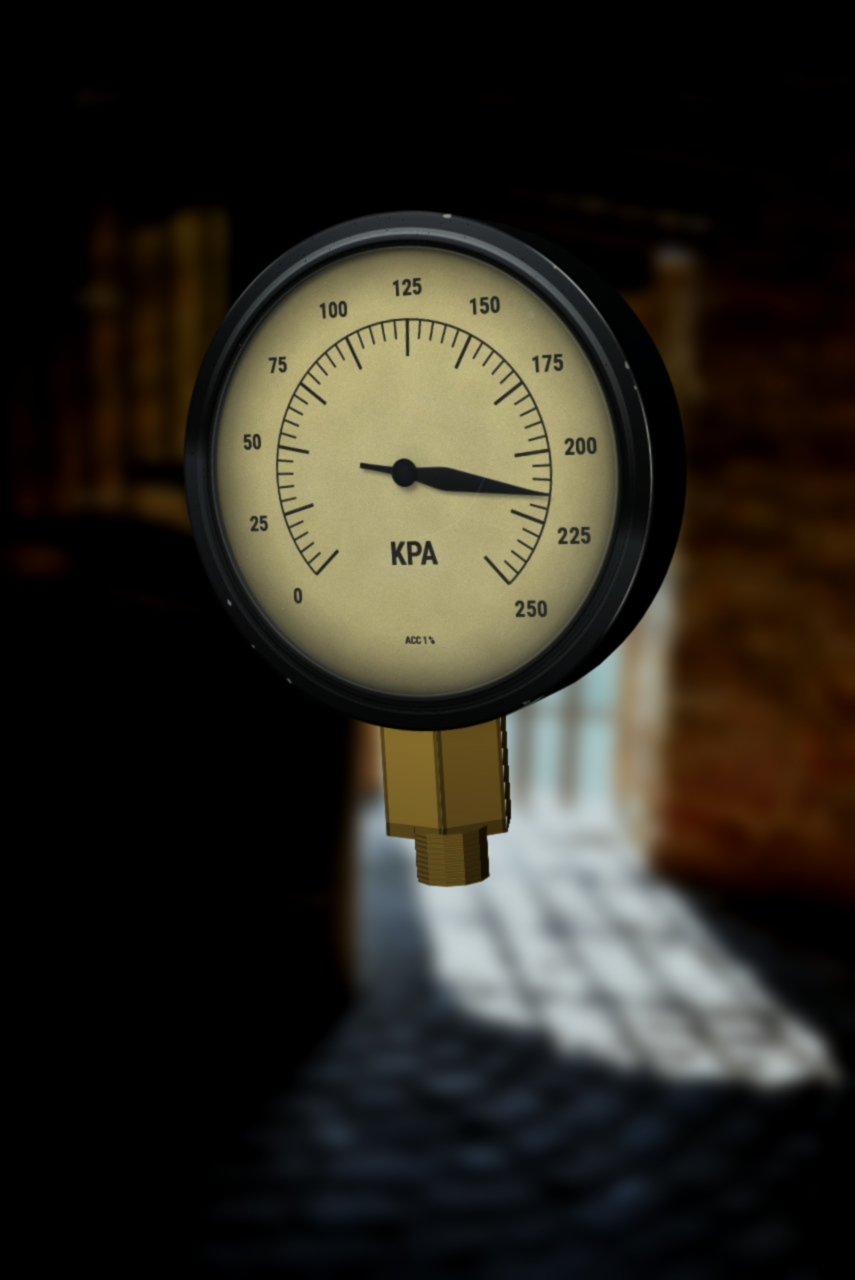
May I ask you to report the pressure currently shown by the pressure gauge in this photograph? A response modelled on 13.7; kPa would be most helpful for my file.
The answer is 215; kPa
